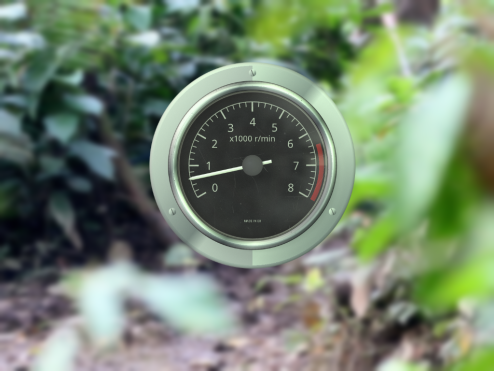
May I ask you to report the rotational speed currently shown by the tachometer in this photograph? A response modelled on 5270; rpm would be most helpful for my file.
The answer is 600; rpm
